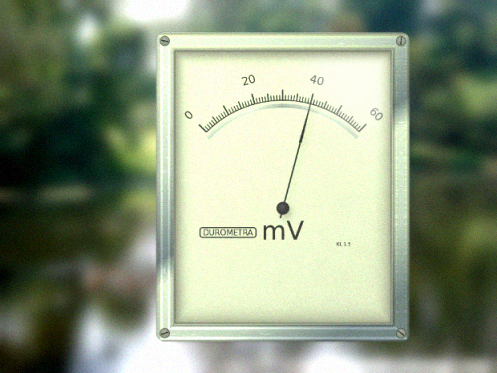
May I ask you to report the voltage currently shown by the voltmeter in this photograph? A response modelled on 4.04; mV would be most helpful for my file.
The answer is 40; mV
